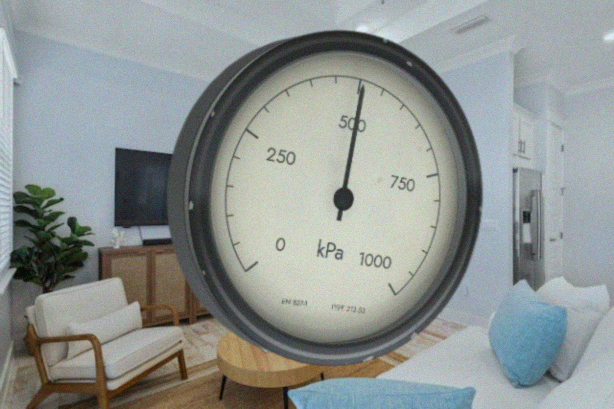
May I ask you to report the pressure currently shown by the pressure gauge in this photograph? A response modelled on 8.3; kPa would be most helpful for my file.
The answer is 500; kPa
